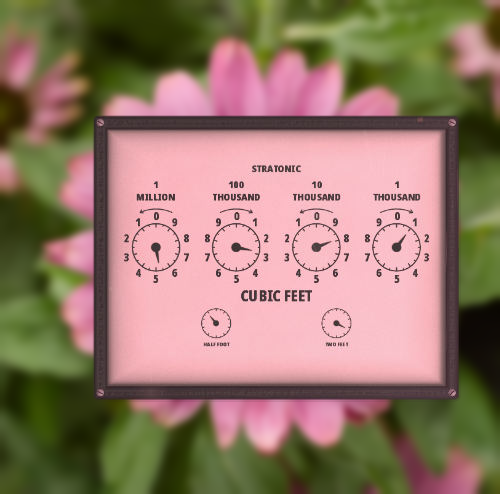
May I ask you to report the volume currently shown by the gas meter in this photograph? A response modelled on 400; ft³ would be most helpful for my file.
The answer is 528100; ft³
